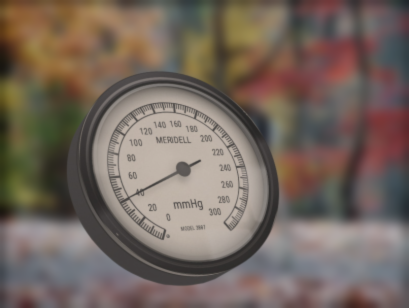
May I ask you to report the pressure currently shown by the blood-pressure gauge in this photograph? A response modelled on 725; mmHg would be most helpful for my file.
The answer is 40; mmHg
